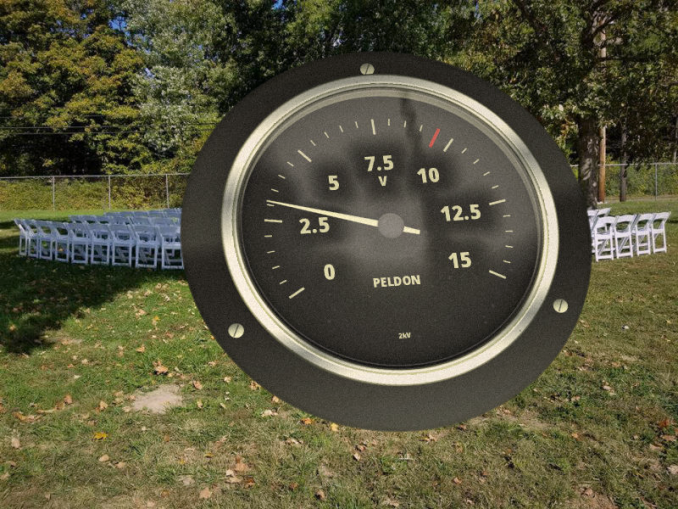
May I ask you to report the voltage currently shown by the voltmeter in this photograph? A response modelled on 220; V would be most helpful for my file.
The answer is 3; V
